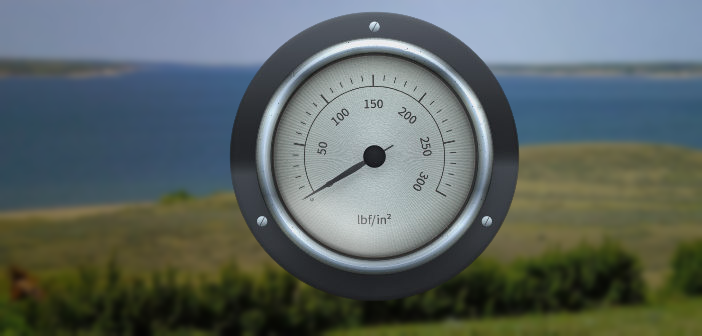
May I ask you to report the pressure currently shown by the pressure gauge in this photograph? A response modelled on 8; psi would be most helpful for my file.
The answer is 0; psi
